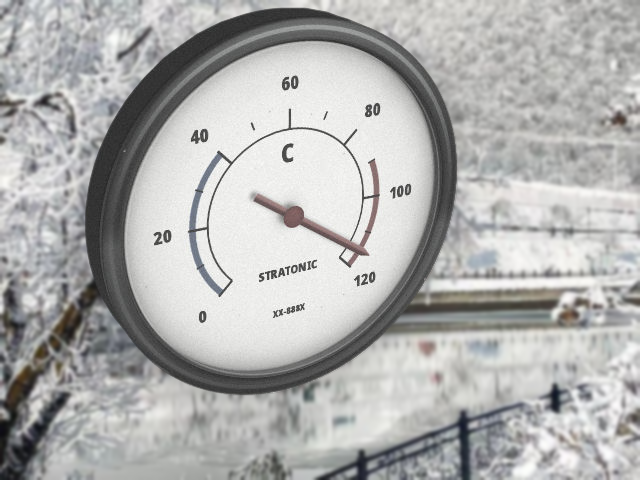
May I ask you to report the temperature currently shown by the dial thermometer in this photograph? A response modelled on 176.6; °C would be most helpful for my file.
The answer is 115; °C
